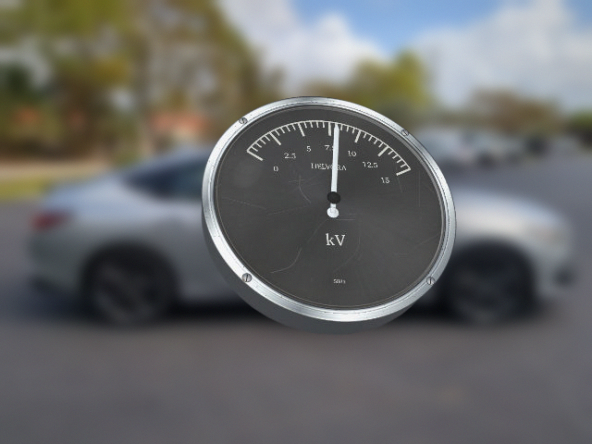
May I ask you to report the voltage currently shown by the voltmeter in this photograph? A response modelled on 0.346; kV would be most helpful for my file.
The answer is 8; kV
